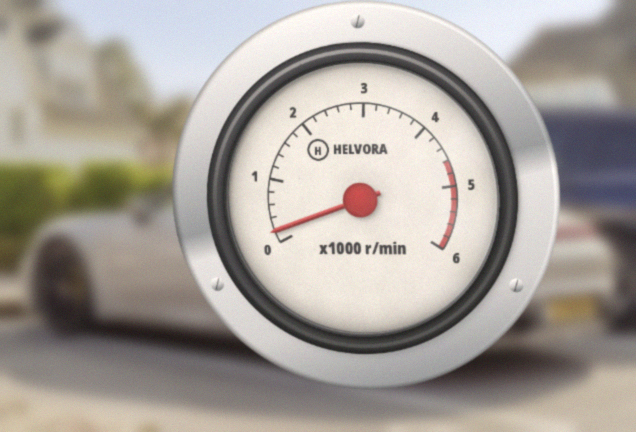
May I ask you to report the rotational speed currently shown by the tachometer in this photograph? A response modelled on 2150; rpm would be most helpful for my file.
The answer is 200; rpm
